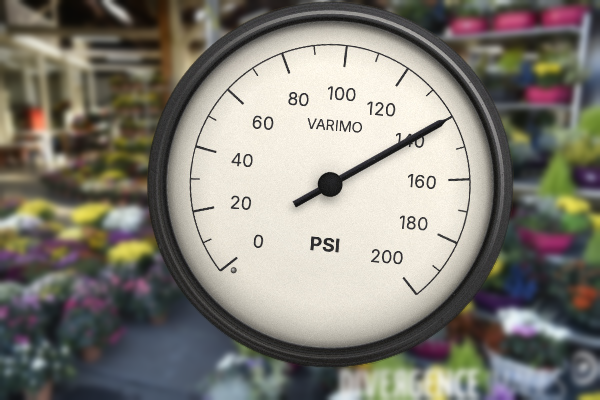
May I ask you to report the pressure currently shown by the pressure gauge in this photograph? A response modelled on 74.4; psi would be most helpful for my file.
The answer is 140; psi
